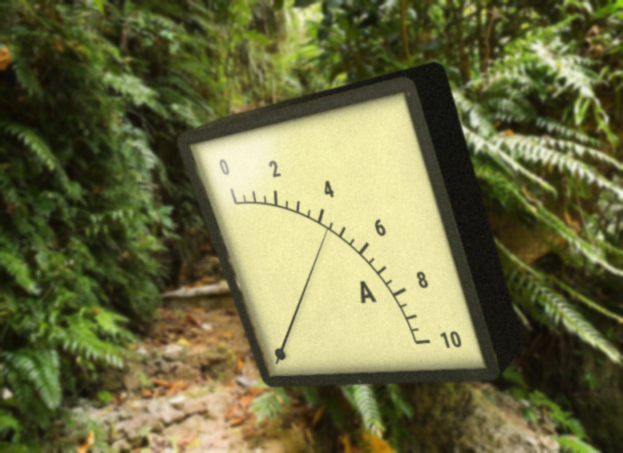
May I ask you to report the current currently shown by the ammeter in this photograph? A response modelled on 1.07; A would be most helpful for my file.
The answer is 4.5; A
